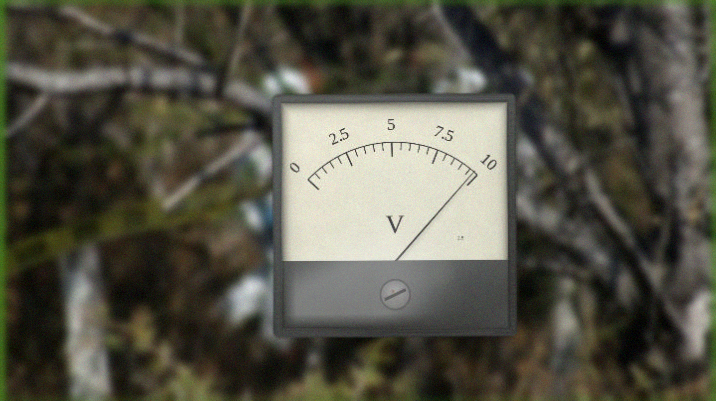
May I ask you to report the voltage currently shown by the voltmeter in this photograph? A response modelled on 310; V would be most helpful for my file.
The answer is 9.75; V
